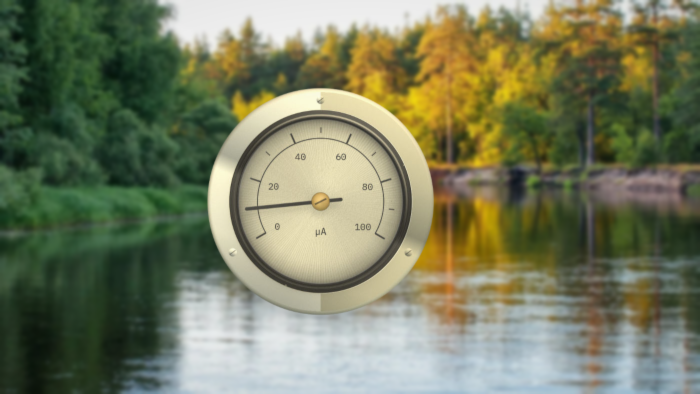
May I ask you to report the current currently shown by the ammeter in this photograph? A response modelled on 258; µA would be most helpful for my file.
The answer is 10; µA
